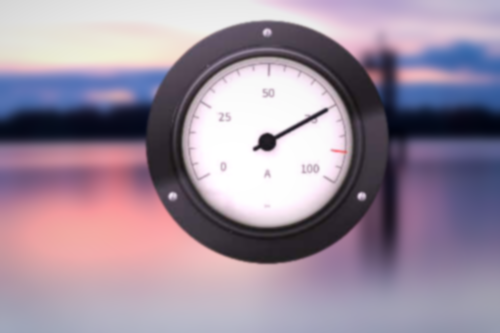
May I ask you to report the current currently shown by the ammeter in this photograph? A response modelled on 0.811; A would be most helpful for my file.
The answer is 75; A
